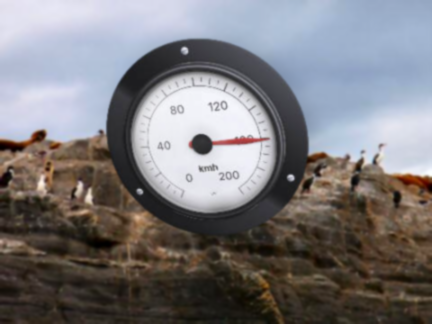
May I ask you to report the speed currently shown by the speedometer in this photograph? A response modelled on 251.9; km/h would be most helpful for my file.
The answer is 160; km/h
